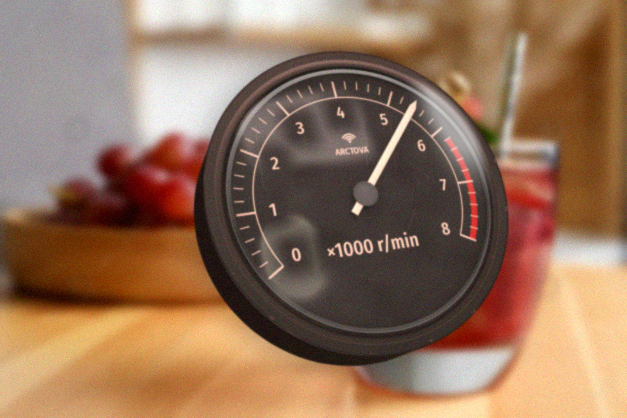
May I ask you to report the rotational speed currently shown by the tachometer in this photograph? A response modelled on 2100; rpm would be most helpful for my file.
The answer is 5400; rpm
